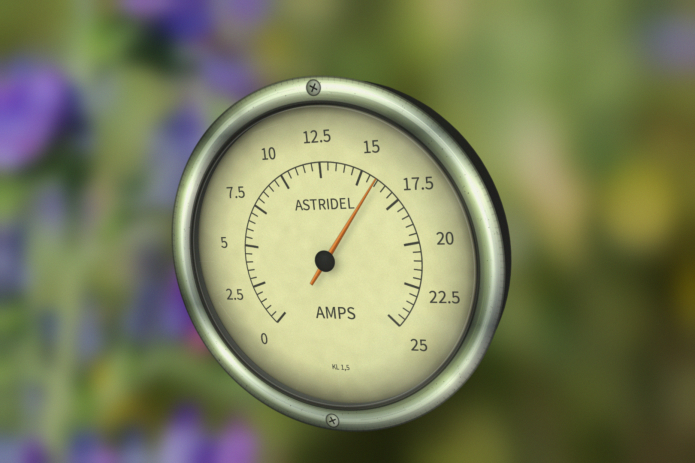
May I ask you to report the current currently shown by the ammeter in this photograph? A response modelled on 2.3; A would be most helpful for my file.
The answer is 16; A
